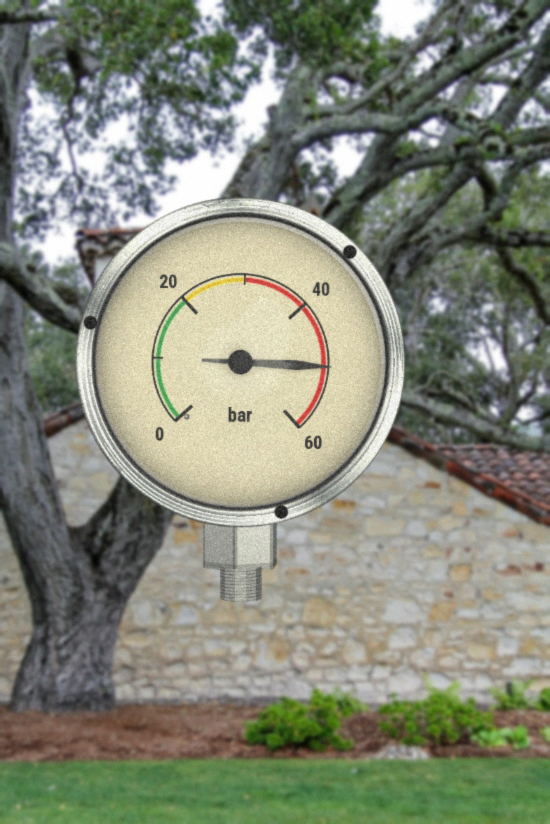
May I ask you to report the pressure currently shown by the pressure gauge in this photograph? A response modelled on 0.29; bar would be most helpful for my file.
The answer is 50; bar
